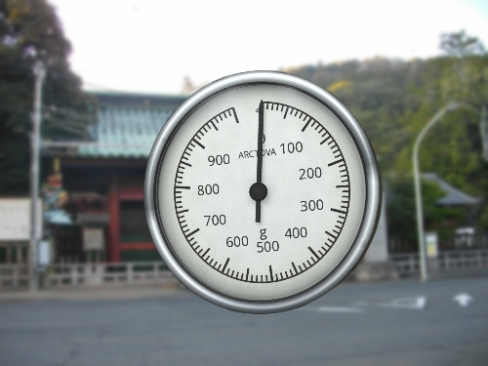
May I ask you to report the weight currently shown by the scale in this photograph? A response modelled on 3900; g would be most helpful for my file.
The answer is 0; g
